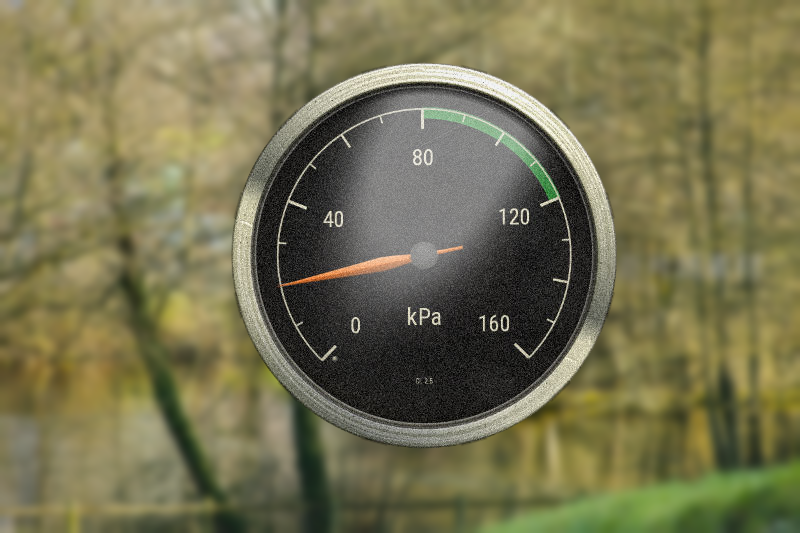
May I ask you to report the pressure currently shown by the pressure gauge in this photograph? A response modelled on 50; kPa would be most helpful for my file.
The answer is 20; kPa
